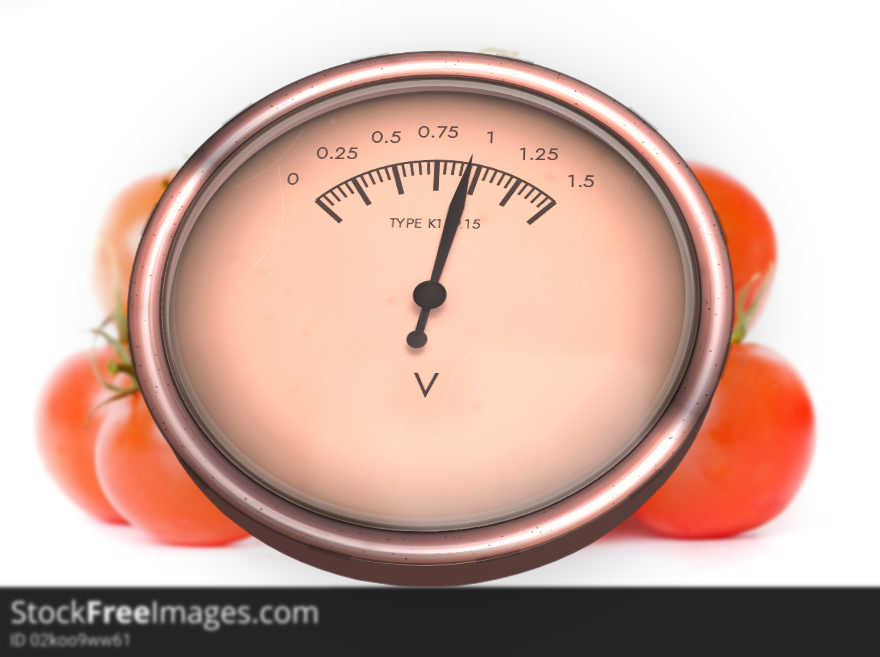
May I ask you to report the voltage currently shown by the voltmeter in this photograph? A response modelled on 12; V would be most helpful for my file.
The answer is 0.95; V
